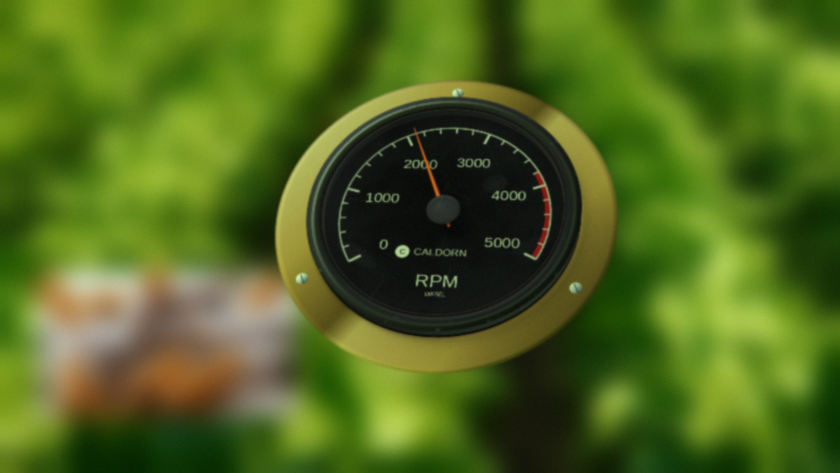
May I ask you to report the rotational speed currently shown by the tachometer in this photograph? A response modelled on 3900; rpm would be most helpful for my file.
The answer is 2100; rpm
